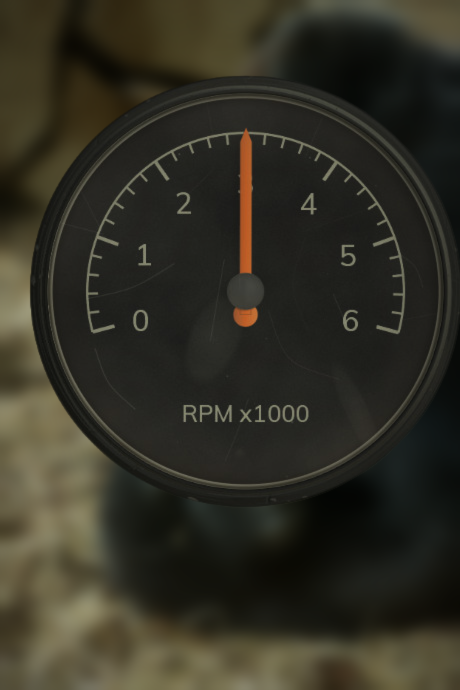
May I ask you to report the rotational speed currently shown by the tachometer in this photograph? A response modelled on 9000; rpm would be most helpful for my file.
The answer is 3000; rpm
